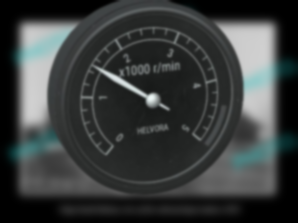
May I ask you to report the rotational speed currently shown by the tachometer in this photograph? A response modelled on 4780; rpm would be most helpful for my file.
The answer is 1500; rpm
